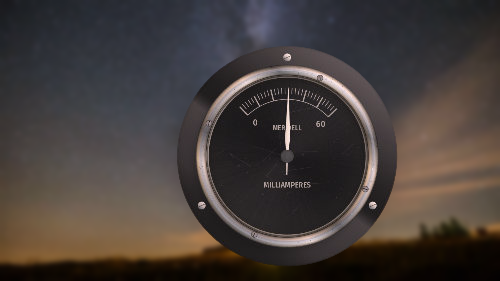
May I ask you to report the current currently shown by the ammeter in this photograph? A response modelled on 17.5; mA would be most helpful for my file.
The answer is 30; mA
